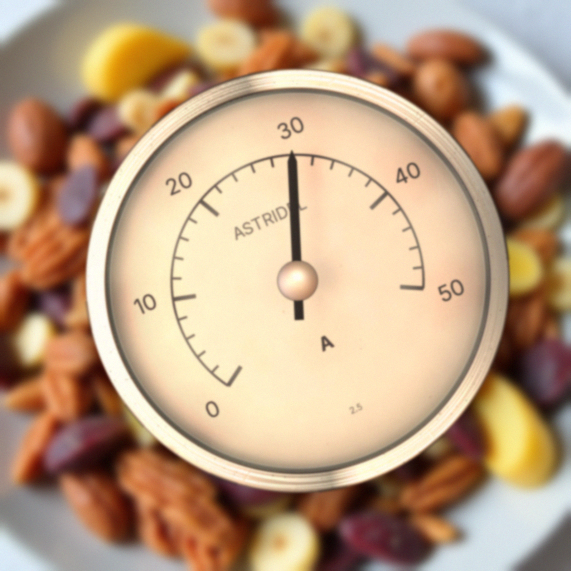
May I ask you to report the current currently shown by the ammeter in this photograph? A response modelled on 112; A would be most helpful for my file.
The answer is 30; A
